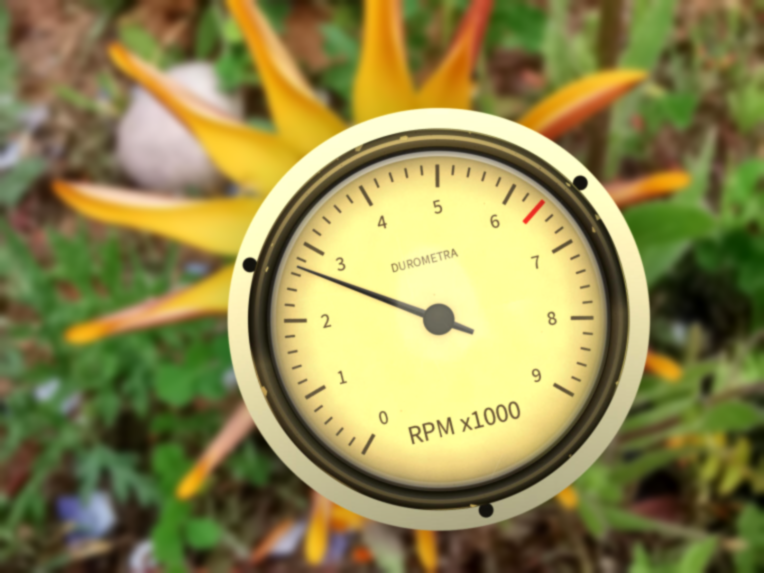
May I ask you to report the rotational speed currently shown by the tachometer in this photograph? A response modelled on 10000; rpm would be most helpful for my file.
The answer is 2700; rpm
